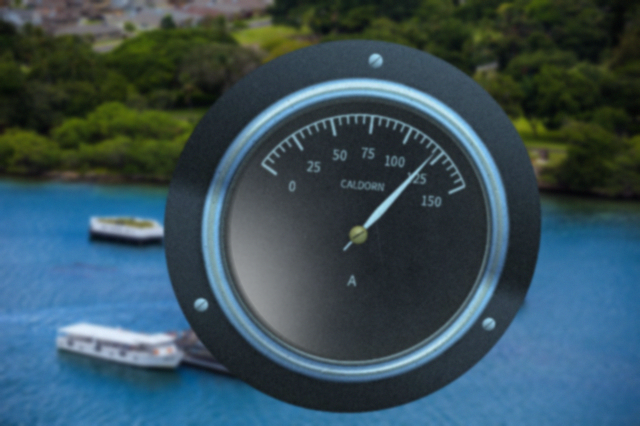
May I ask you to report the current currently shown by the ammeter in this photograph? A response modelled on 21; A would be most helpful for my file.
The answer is 120; A
